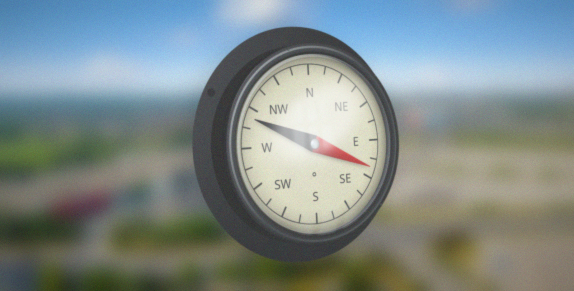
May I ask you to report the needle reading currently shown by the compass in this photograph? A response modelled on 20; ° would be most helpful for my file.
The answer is 112.5; °
